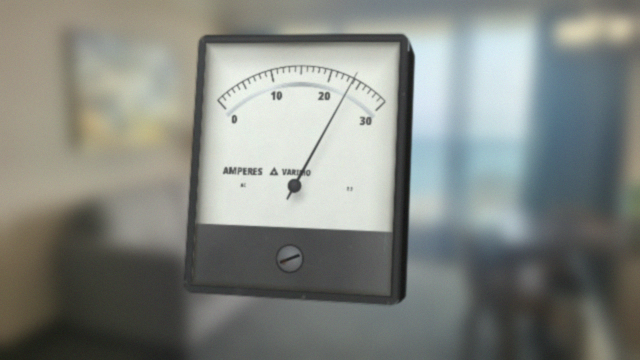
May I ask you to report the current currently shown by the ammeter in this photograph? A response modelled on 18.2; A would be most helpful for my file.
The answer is 24; A
